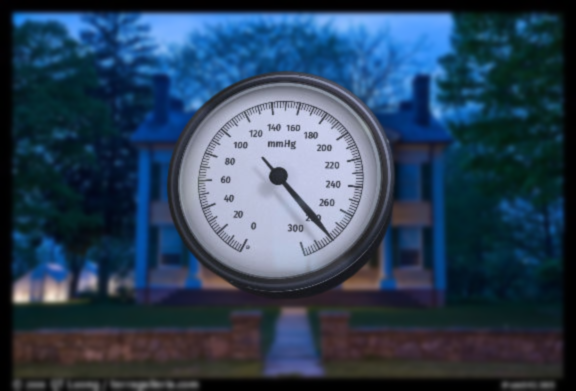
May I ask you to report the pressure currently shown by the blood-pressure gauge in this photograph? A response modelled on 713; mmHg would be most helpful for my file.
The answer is 280; mmHg
